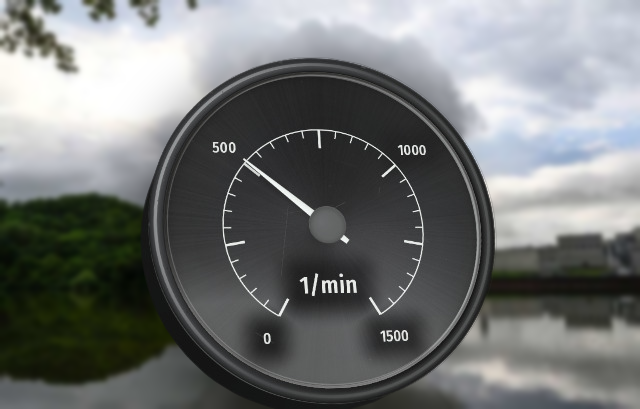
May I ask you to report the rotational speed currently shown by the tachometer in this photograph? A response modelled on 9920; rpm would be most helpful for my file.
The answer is 500; rpm
